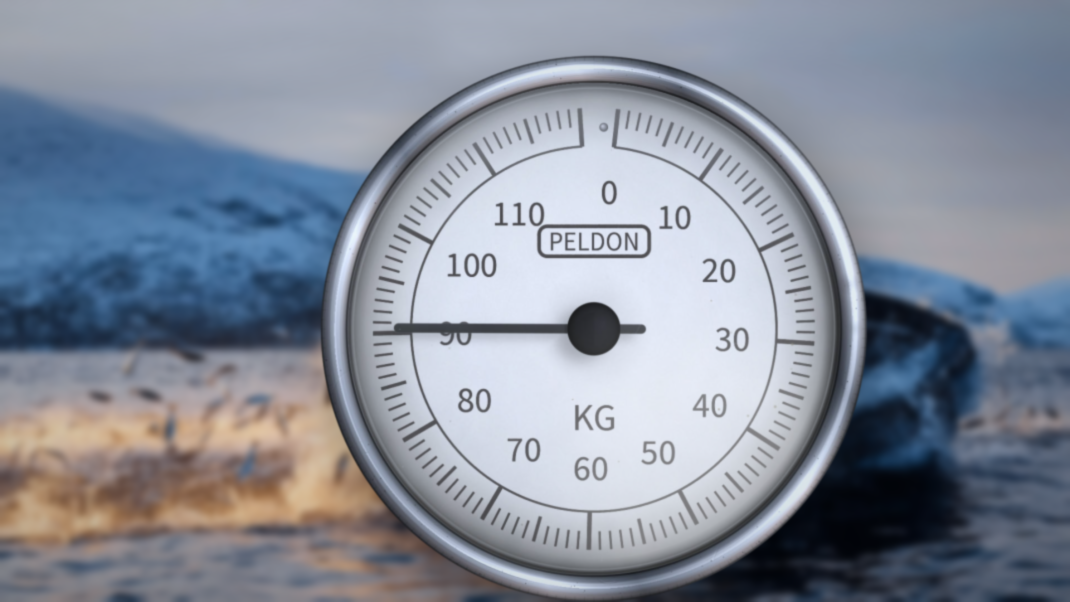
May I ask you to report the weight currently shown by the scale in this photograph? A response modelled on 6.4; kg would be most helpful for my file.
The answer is 90.5; kg
